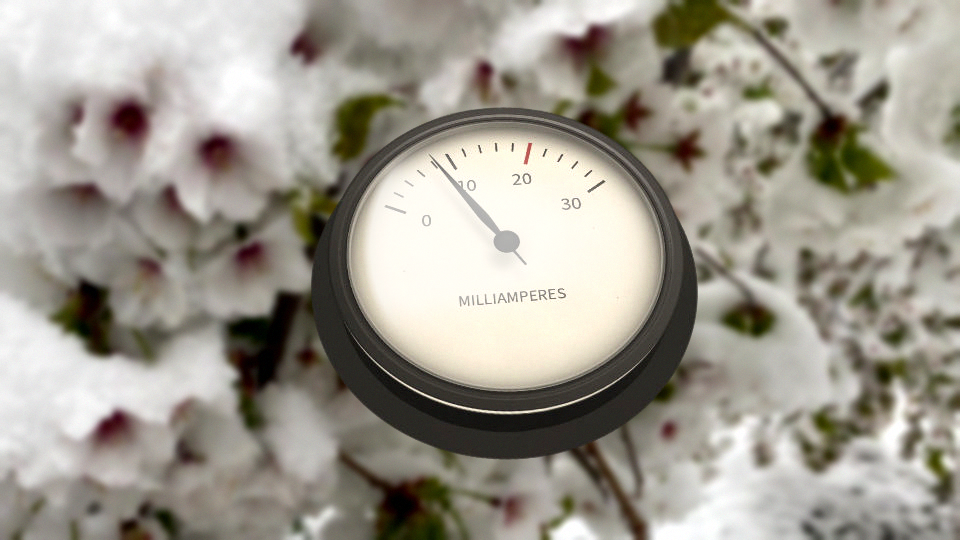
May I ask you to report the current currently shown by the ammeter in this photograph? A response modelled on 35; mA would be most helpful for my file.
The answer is 8; mA
